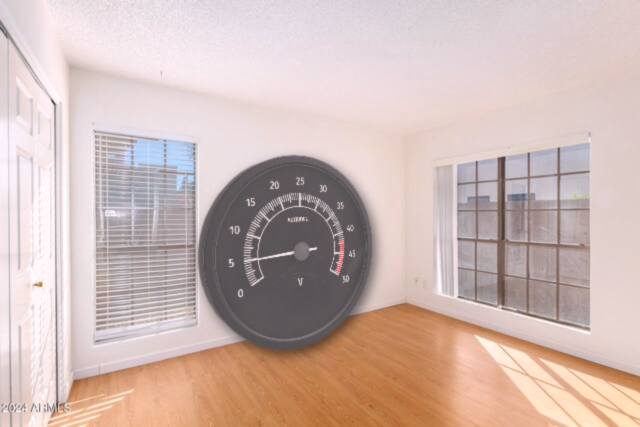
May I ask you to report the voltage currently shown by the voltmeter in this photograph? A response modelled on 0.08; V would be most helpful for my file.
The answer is 5; V
